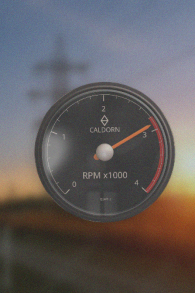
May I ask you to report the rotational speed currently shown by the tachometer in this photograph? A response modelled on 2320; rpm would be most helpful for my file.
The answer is 2900; rpm
